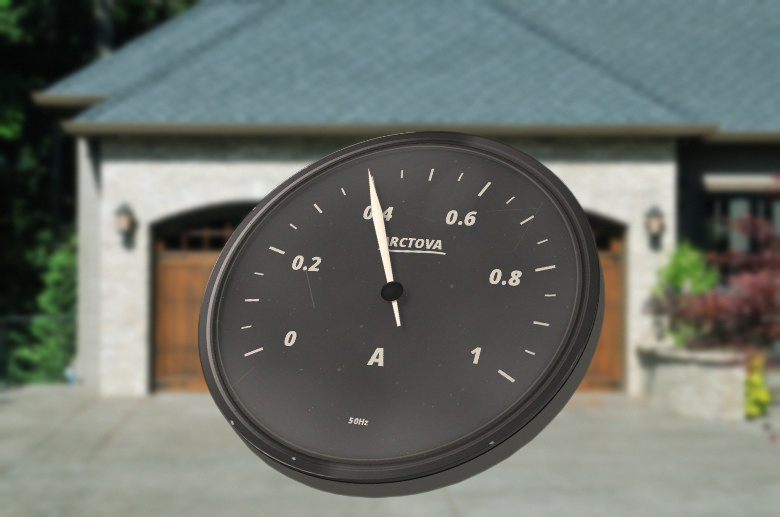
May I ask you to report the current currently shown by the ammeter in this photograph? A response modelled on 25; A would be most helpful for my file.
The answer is 0.4; A
